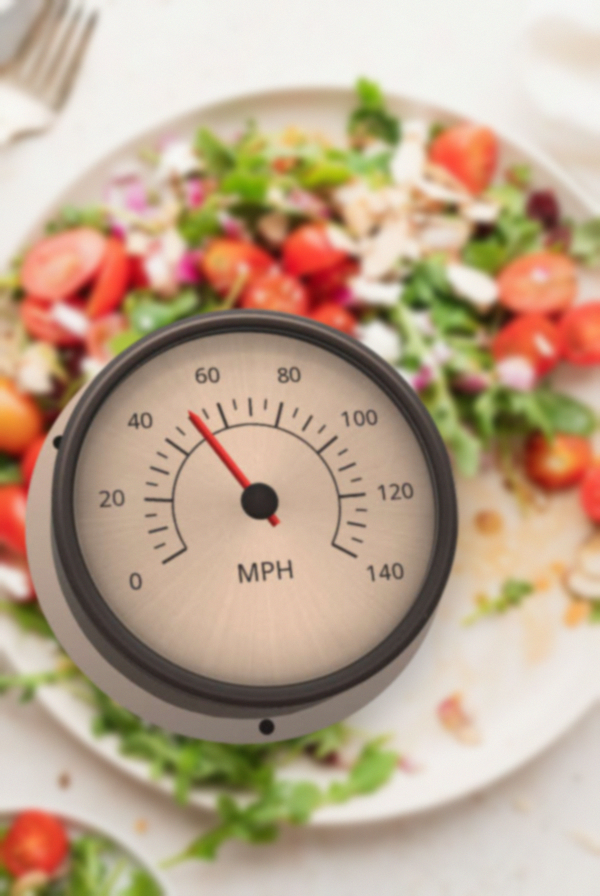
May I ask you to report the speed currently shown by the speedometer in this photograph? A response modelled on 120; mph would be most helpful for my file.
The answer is 50; mph
